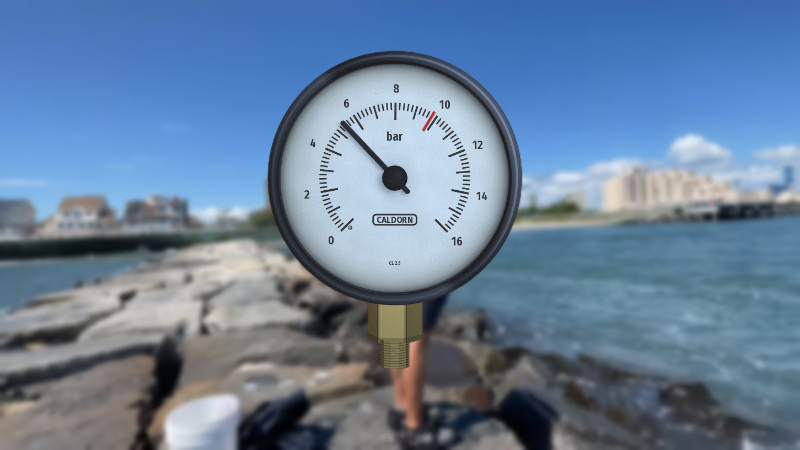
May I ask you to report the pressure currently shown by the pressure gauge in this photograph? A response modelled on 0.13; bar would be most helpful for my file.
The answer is 5.4; bar
